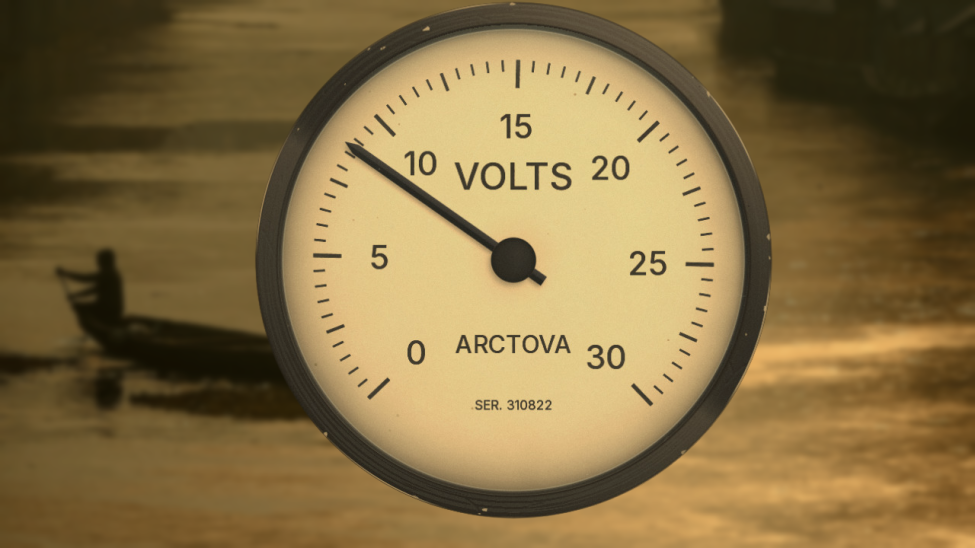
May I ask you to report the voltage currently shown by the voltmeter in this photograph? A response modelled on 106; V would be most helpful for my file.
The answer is 8.75; V
